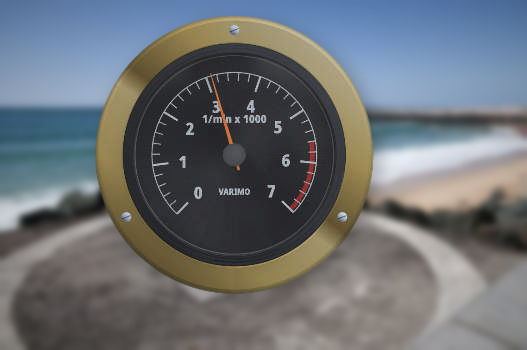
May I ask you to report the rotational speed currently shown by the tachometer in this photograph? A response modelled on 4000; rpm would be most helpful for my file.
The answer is 3100; rpm
